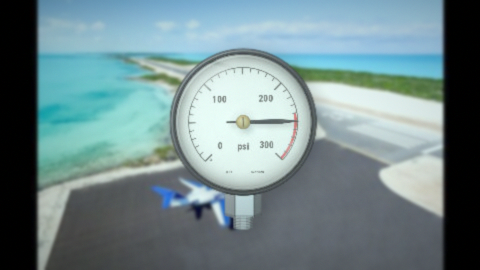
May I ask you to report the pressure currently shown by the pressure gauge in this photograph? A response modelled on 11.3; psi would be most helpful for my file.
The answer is 250; psi
